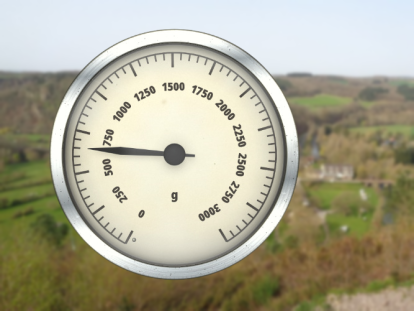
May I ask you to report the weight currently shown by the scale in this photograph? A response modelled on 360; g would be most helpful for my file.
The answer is 650; g
